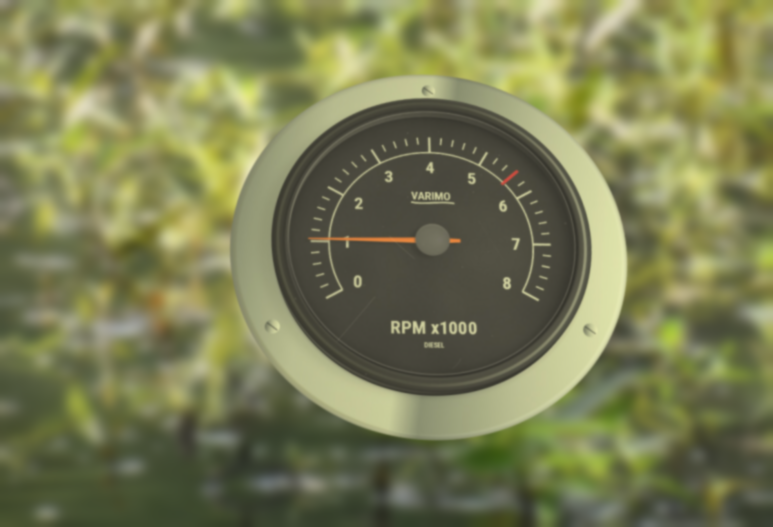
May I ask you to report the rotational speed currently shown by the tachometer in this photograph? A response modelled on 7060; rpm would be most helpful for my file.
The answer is 1000; rpm
